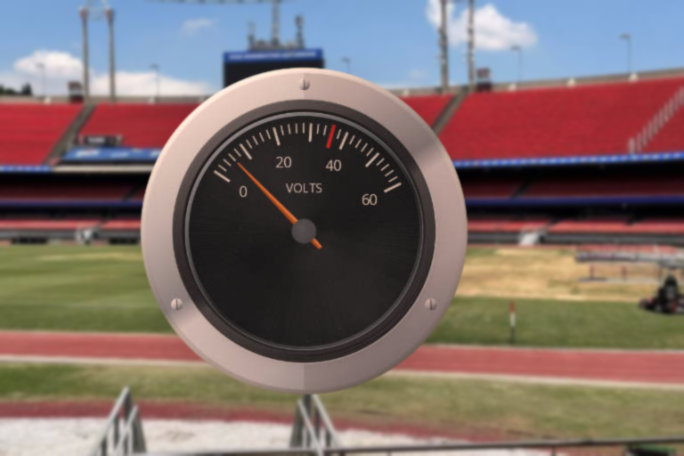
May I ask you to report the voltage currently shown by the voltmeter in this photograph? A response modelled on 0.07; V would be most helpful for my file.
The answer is 6; V
